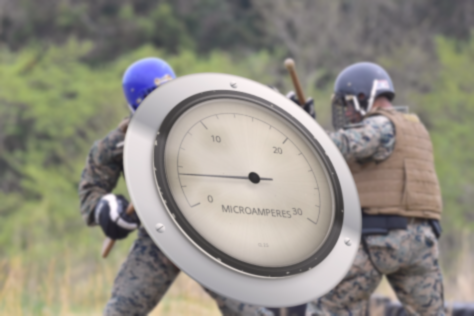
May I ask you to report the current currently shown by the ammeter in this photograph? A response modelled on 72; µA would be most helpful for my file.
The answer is 3; µA
